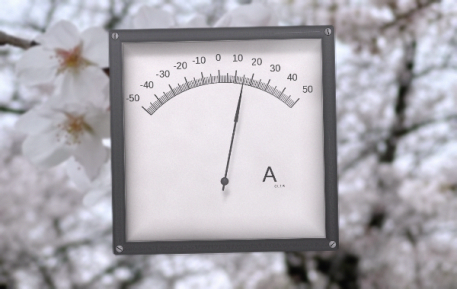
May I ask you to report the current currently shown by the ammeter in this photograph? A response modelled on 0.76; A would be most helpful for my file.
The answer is 15; A
